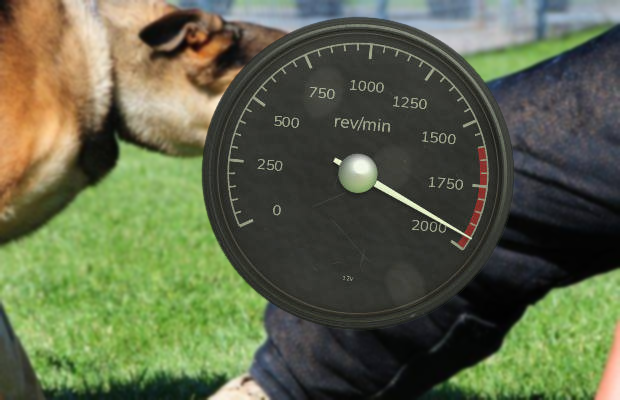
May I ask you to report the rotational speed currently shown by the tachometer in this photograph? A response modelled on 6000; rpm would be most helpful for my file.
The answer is 1950; rpm
